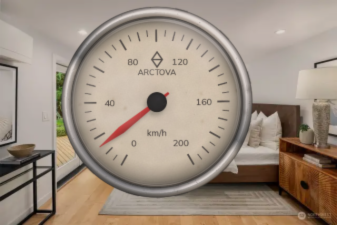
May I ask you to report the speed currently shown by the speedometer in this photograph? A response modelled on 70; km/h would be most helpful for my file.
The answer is 15; km/h
